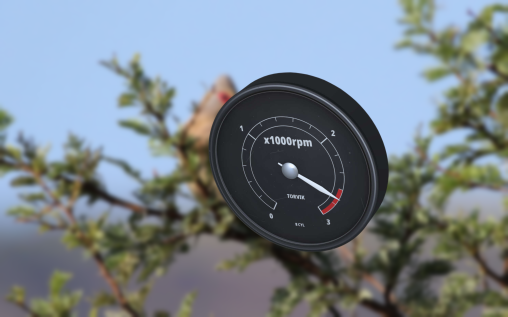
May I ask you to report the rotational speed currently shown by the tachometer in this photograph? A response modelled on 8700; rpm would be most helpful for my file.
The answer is 2700; rpm
